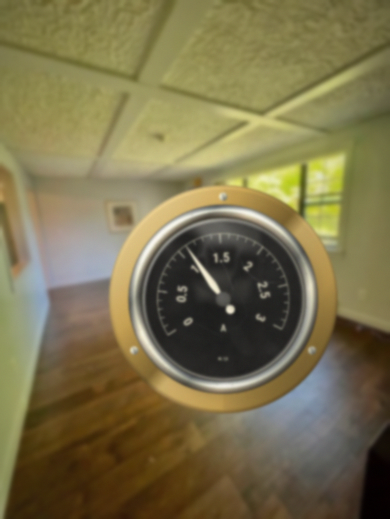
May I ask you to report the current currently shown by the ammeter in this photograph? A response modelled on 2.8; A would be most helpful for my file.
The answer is 1.1; A
